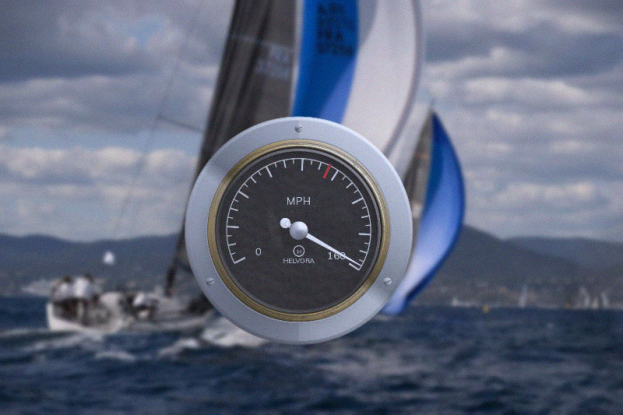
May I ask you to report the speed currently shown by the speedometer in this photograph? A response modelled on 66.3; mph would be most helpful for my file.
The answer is 157.5; mph
